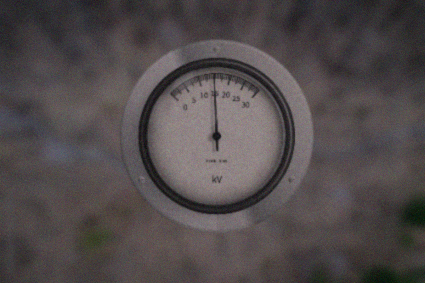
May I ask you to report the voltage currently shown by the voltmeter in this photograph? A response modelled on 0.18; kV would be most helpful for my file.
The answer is 15; kV
